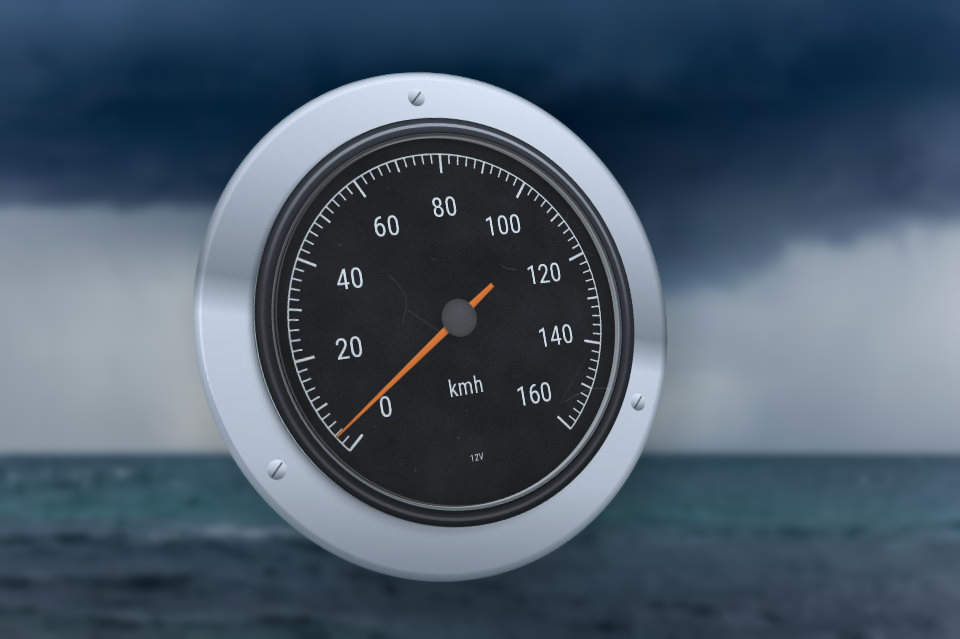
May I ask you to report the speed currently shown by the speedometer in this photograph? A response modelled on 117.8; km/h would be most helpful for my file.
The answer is 4; km/h
